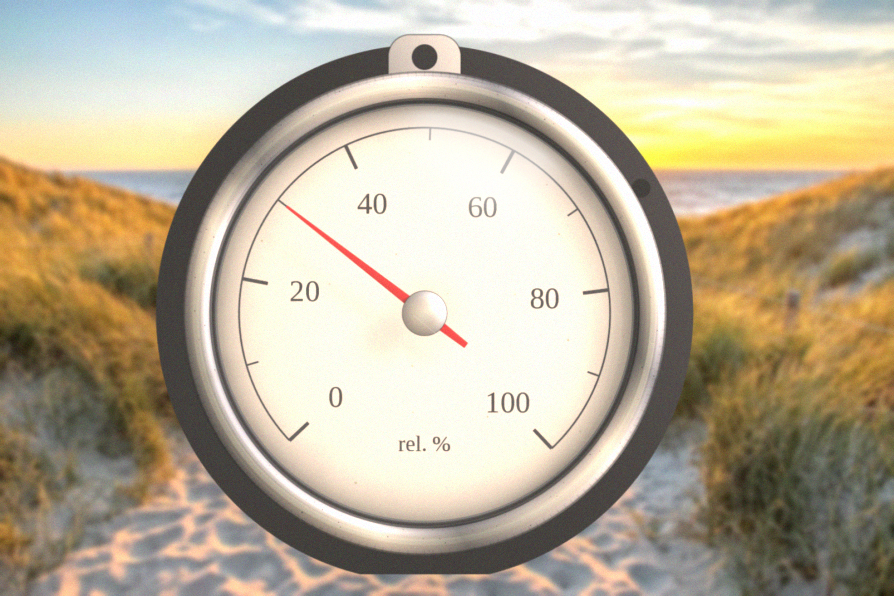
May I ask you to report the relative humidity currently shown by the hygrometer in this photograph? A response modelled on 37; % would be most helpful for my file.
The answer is 30; %
